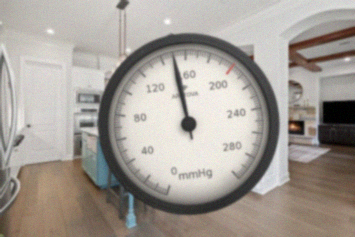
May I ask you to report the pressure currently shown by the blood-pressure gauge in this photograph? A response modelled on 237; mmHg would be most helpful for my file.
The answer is 150; mmHg
